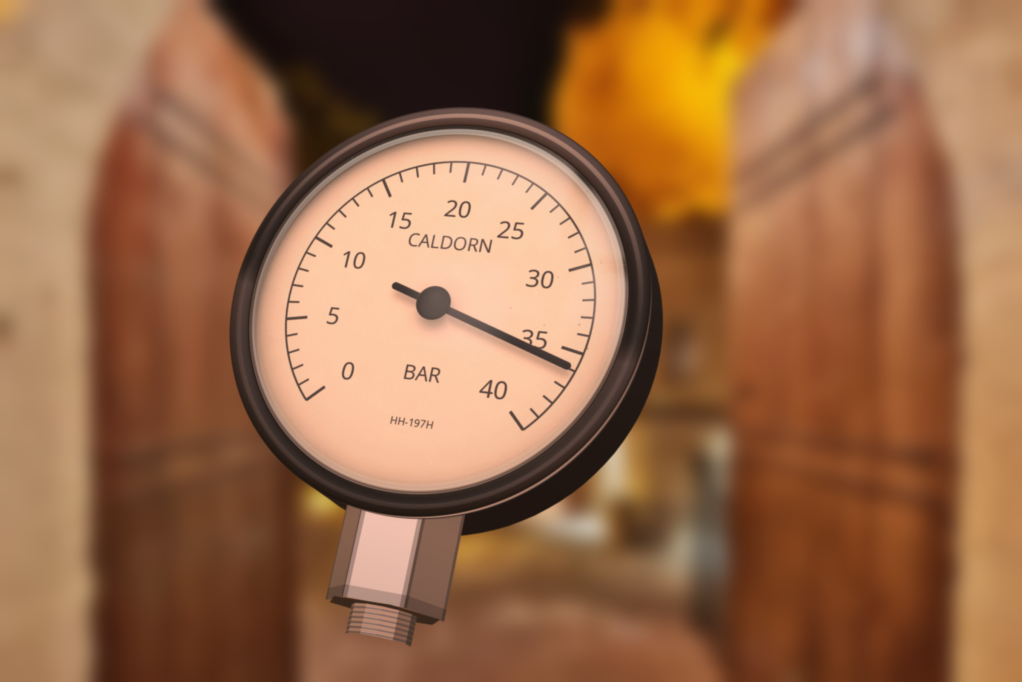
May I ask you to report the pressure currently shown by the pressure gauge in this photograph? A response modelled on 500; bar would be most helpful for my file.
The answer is 36; bar
